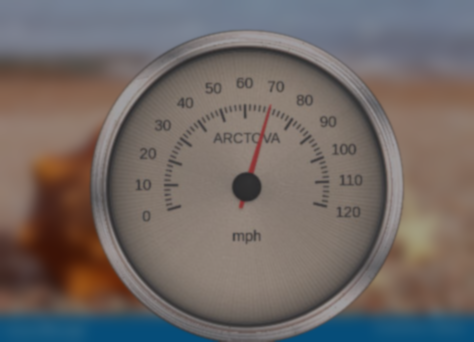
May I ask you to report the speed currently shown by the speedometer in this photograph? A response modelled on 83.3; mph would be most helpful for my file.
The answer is 70; mph
